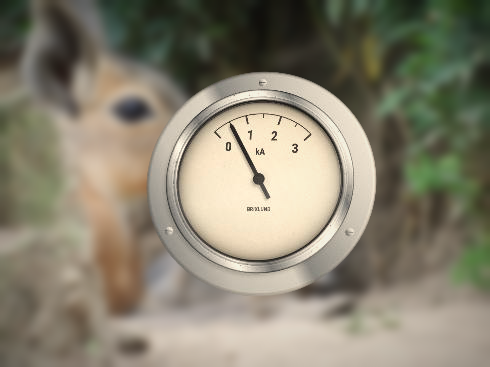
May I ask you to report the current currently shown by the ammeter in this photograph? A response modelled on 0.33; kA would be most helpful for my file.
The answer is 0.5; kA
